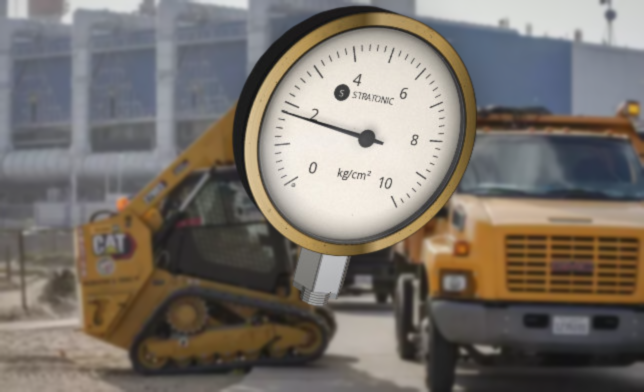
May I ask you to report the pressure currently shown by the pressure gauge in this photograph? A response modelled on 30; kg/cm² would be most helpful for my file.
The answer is 1.8; kg/cm²
